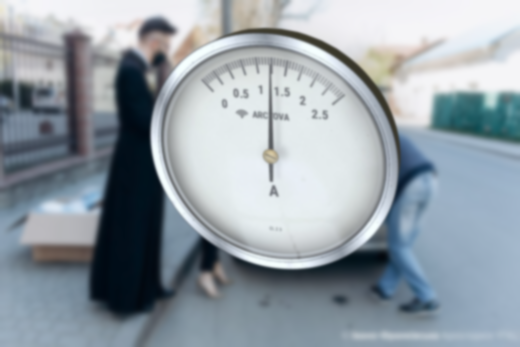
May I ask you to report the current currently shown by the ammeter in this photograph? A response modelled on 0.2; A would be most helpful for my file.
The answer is 1.25; A
